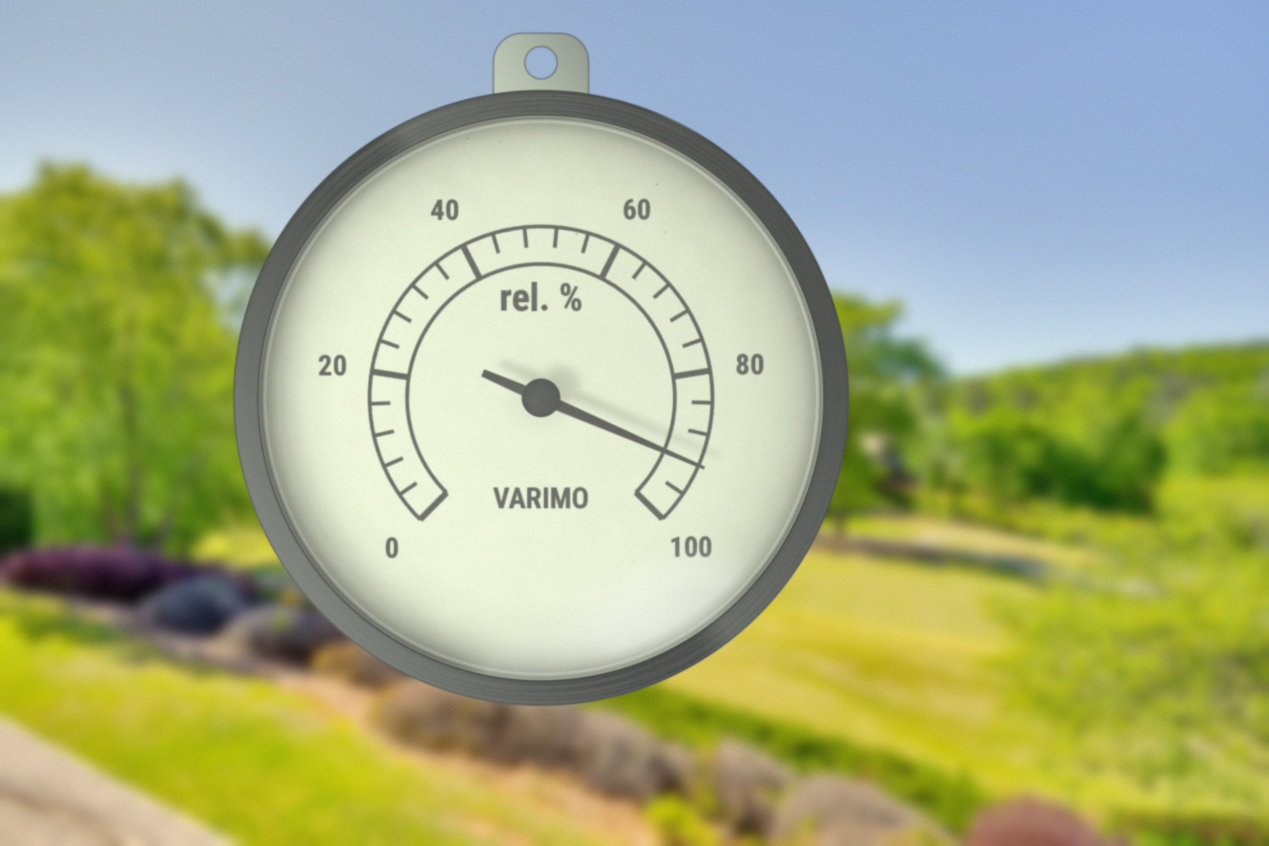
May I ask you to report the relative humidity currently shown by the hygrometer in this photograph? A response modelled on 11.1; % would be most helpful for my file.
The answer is 92; %
